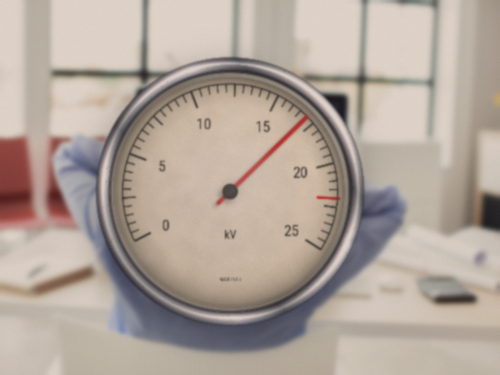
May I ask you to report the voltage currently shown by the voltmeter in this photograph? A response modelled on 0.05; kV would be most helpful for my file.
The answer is 17; kV
